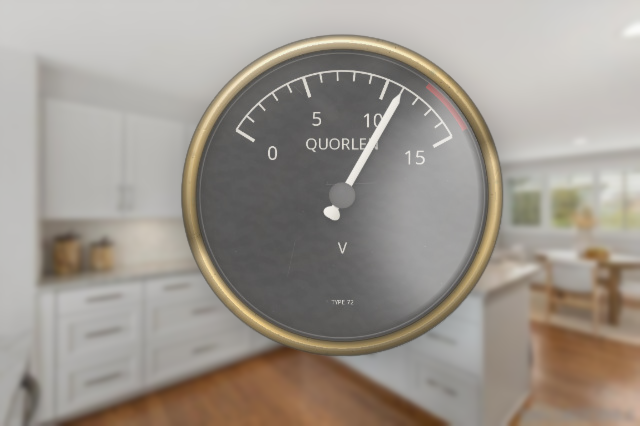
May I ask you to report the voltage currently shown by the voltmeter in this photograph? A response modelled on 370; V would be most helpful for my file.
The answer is 11; V
